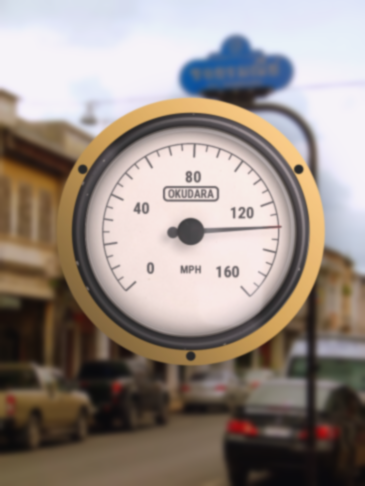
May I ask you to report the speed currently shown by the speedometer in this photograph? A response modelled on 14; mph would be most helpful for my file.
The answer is 130; mph
